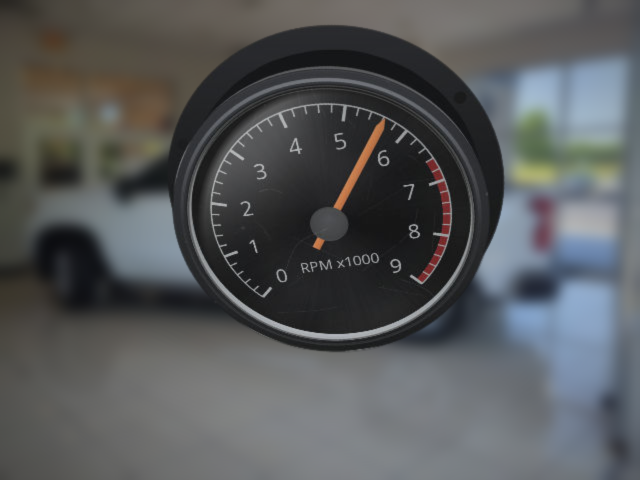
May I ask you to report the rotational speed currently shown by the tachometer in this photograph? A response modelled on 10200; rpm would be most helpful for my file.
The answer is 5600; rpm
